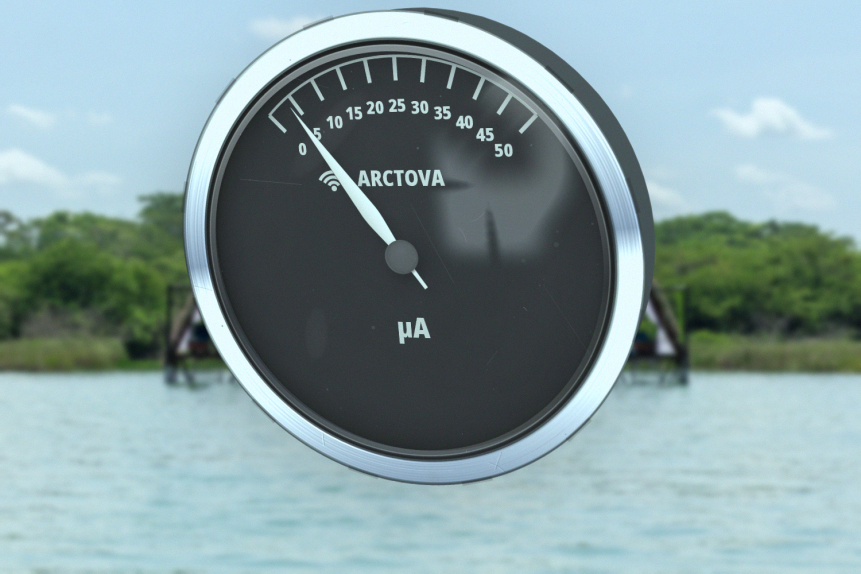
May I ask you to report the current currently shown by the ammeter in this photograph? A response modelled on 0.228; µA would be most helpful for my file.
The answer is 5; µA
